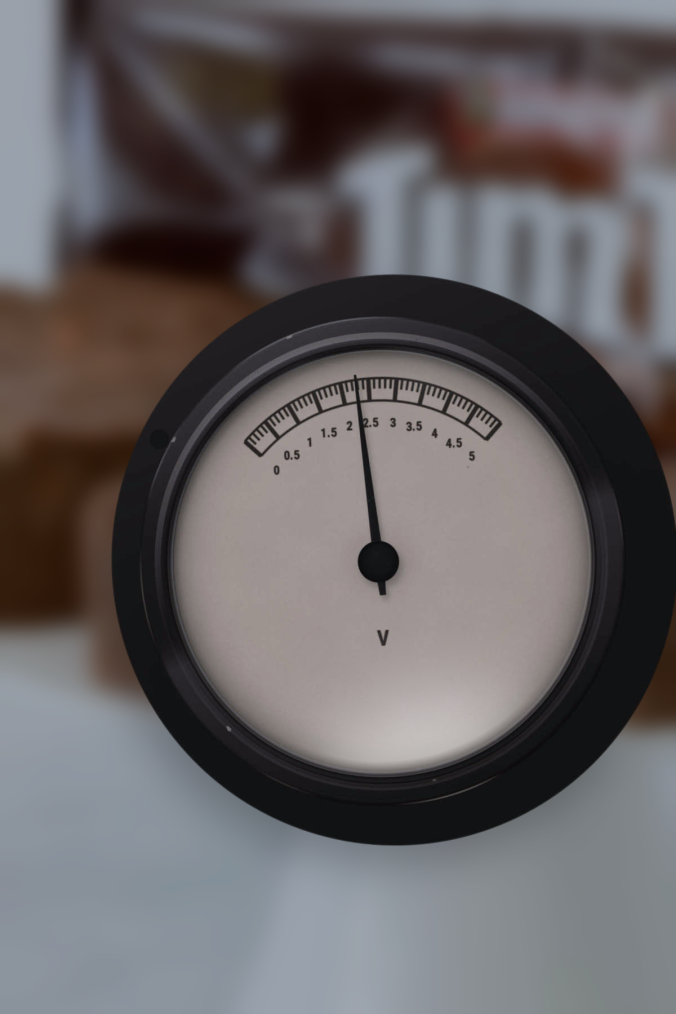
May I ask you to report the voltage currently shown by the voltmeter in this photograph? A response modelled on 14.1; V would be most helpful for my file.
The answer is 2.3; V
